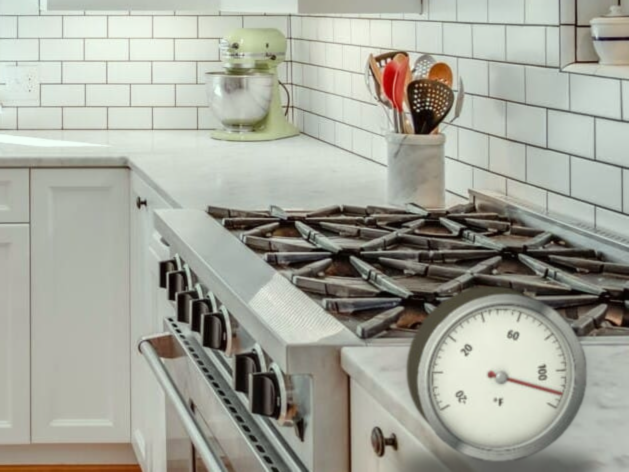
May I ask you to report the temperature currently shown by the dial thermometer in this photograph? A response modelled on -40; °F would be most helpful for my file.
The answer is 112; °F
